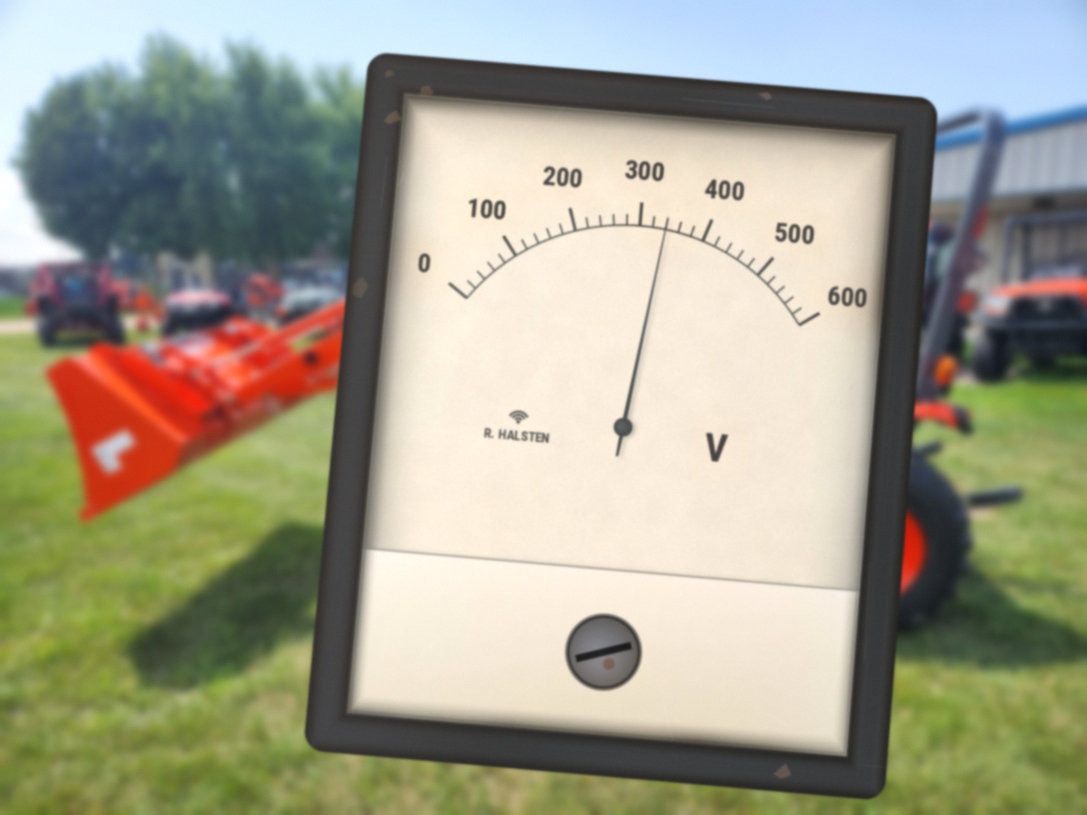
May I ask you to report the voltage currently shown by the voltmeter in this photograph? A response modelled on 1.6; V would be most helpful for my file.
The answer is 340; V
